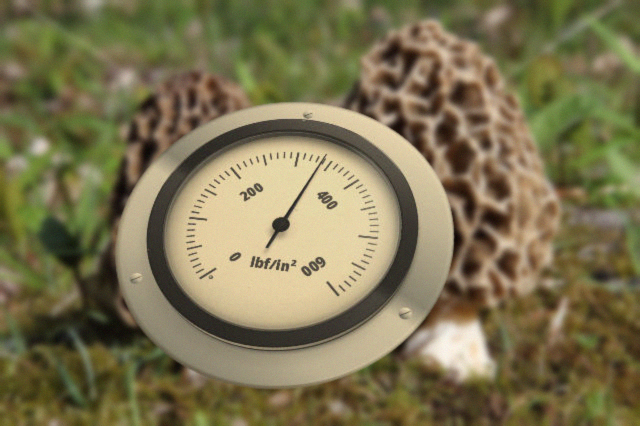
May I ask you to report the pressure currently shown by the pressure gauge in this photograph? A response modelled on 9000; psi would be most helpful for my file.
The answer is 340; psi
